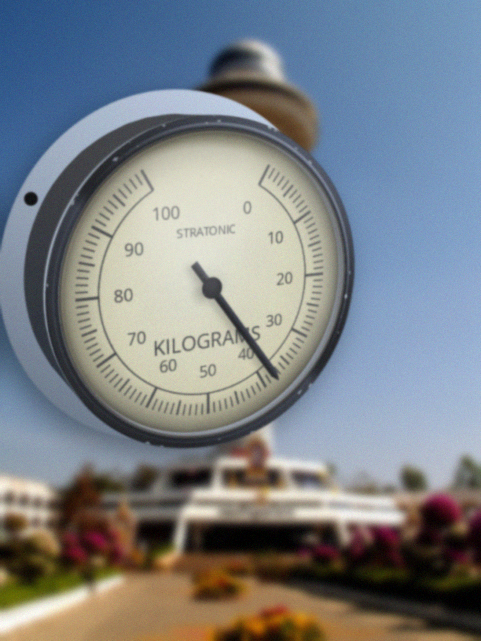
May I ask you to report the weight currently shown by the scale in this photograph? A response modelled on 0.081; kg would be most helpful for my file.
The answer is 38; kg
